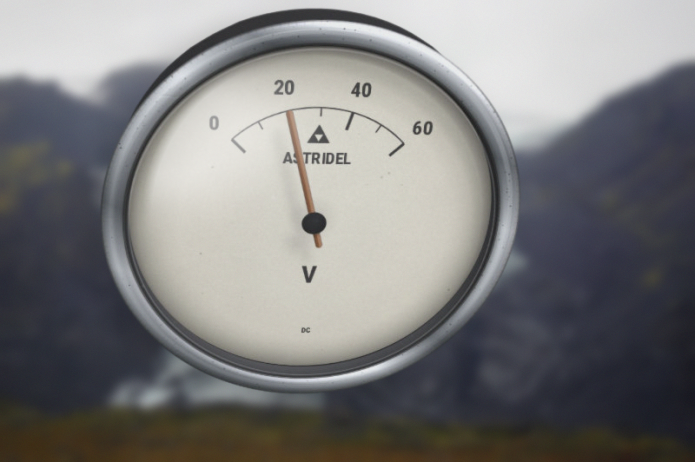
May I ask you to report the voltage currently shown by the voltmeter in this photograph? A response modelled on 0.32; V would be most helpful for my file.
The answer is 20; V
